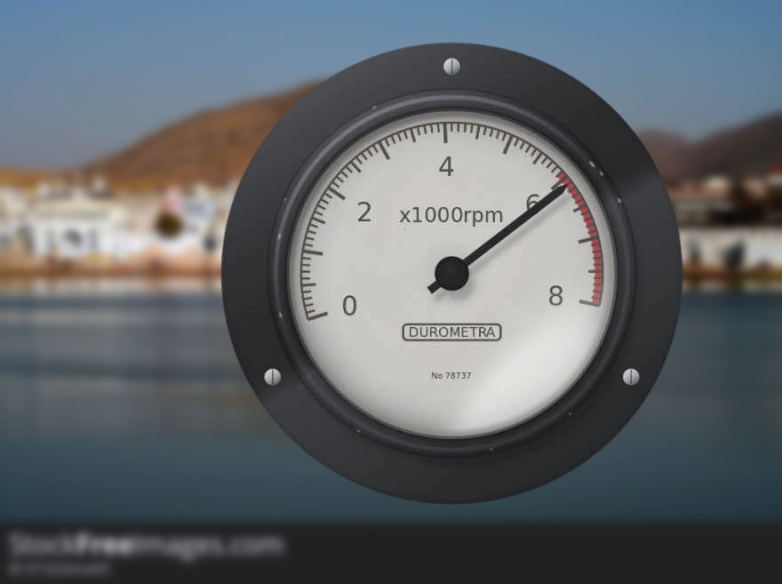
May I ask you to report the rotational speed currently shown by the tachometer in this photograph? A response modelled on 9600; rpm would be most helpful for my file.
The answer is 6100; rpm
